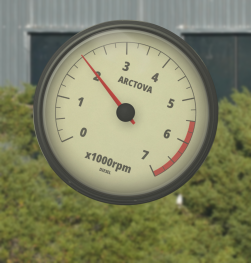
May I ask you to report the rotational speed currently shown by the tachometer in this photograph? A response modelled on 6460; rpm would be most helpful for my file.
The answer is 2000; rpm
